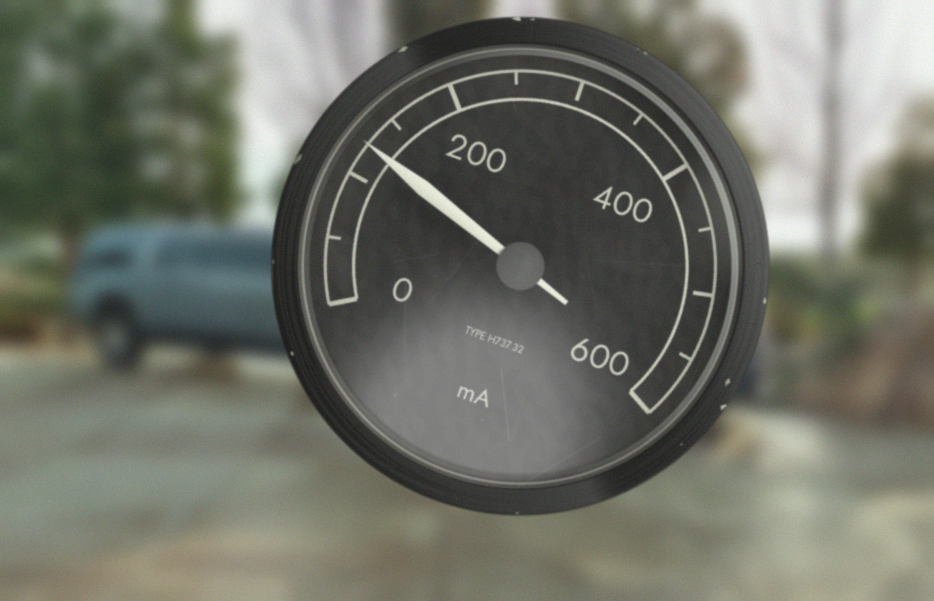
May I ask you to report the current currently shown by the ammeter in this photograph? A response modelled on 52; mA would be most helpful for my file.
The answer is 125; mA
